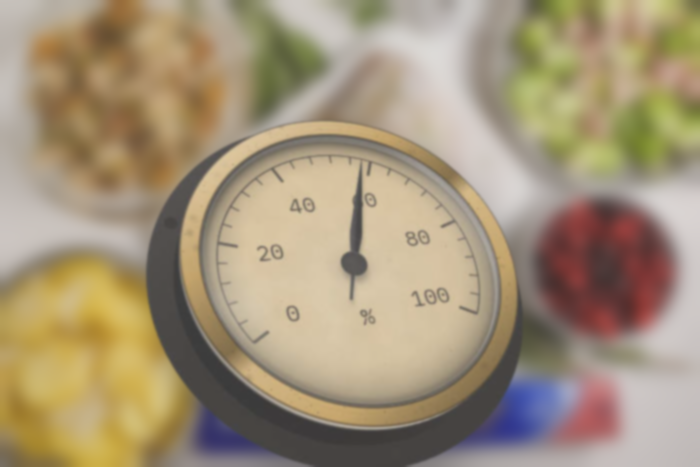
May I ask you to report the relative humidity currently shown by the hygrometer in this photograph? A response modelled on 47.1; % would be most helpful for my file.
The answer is 58; %
